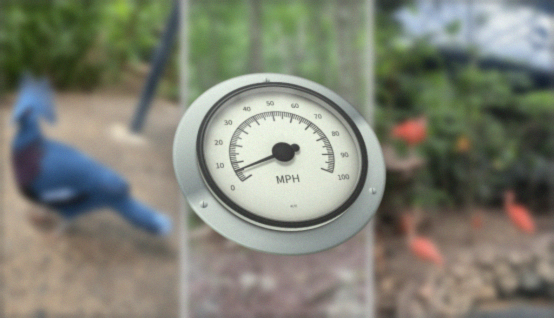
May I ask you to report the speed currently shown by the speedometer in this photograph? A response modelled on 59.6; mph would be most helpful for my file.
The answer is 5; mph
